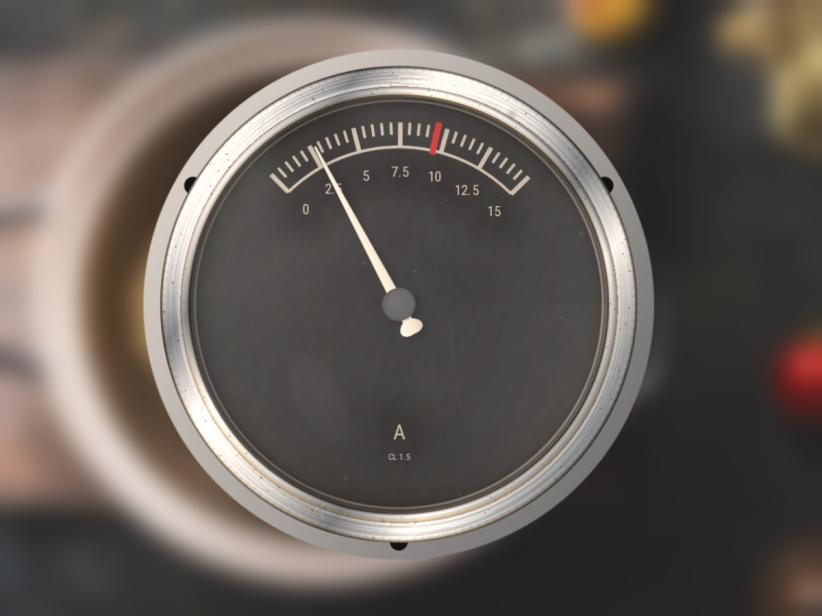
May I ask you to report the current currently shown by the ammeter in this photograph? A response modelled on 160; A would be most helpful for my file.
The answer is 2.75; A
